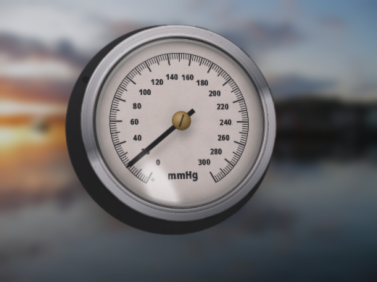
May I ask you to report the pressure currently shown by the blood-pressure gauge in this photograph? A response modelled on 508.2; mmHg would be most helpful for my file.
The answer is 20; mmHg
